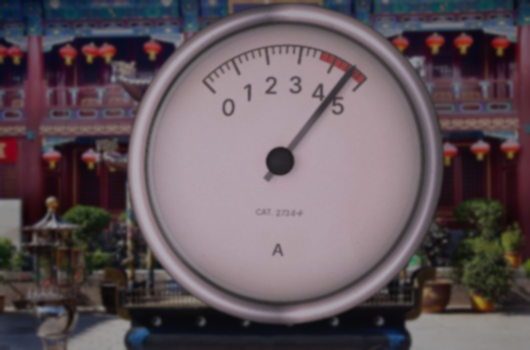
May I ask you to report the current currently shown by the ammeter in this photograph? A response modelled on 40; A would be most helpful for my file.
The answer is 4.6; A
